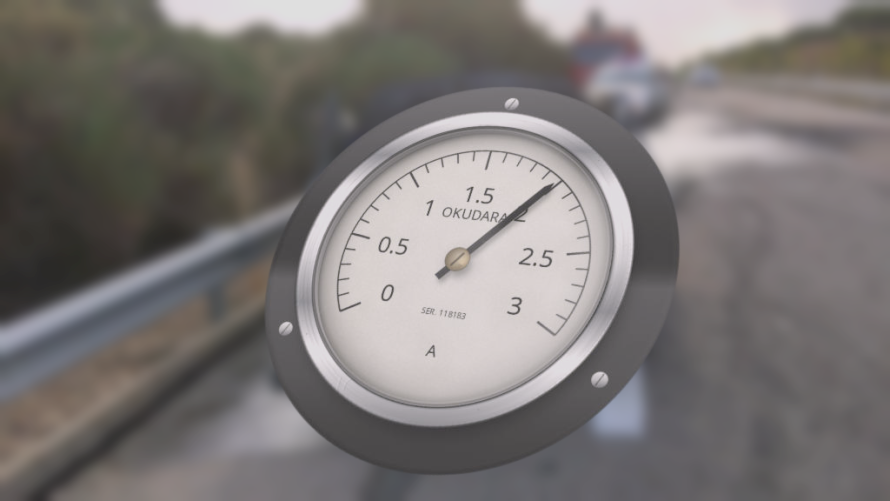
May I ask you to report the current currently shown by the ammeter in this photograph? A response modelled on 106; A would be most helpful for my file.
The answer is 2; A
